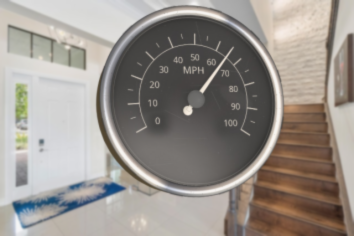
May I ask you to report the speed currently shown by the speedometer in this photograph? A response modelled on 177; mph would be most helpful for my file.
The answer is 65; mph
